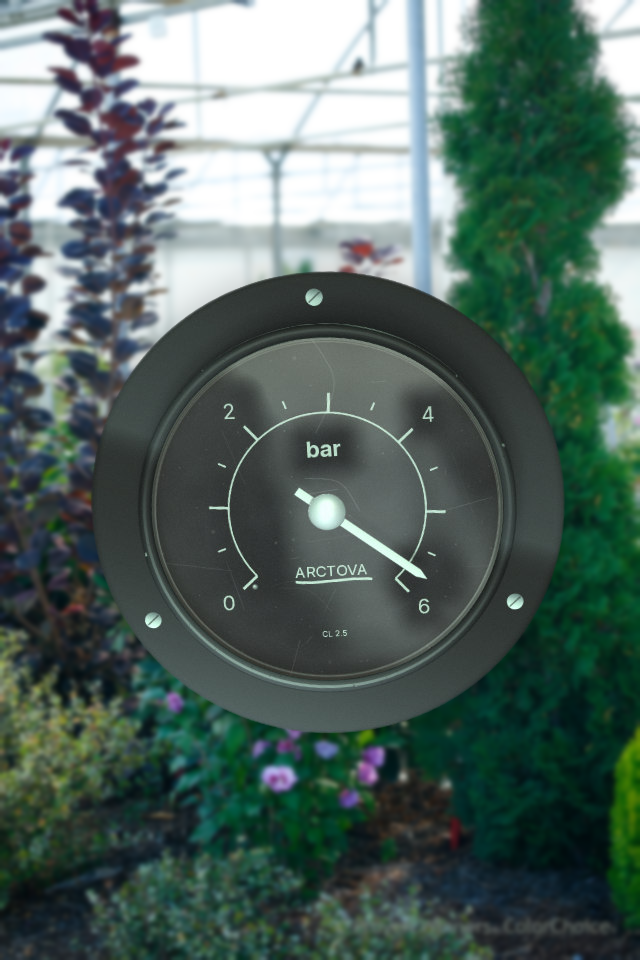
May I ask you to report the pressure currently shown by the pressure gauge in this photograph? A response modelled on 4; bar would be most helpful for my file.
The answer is 5.75; bar
